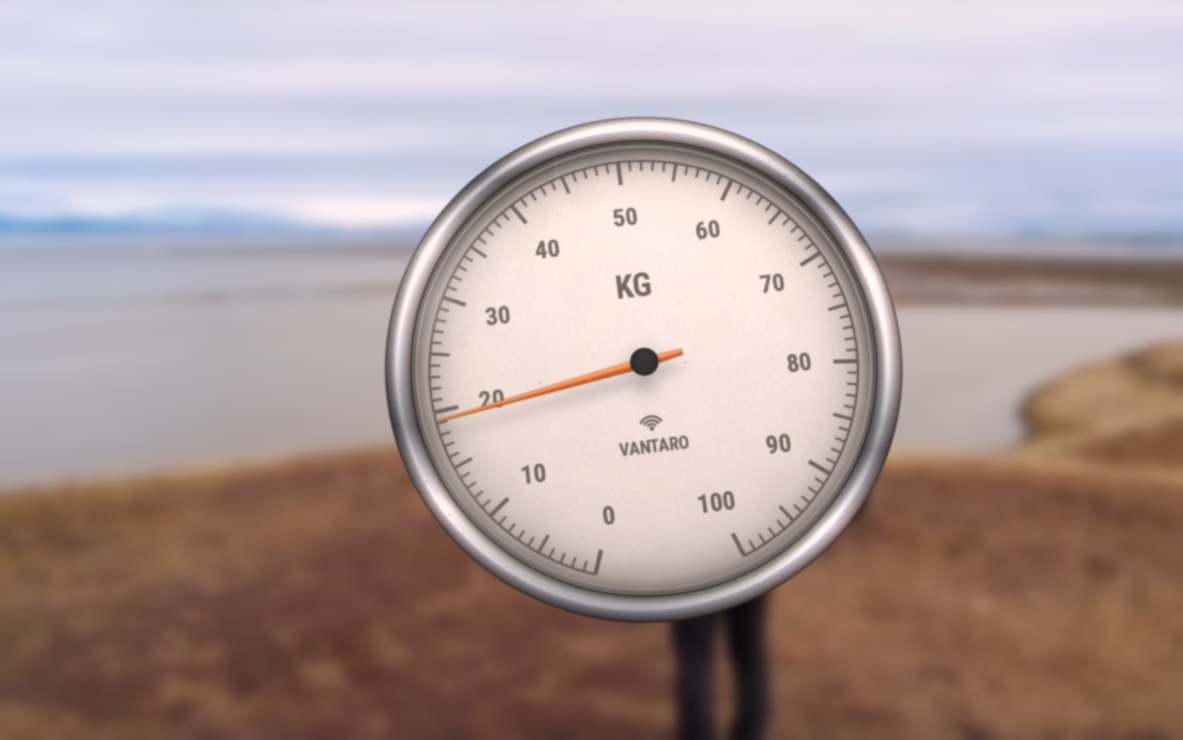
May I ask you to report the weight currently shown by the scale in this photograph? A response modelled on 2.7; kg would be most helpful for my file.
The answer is 19; kg
